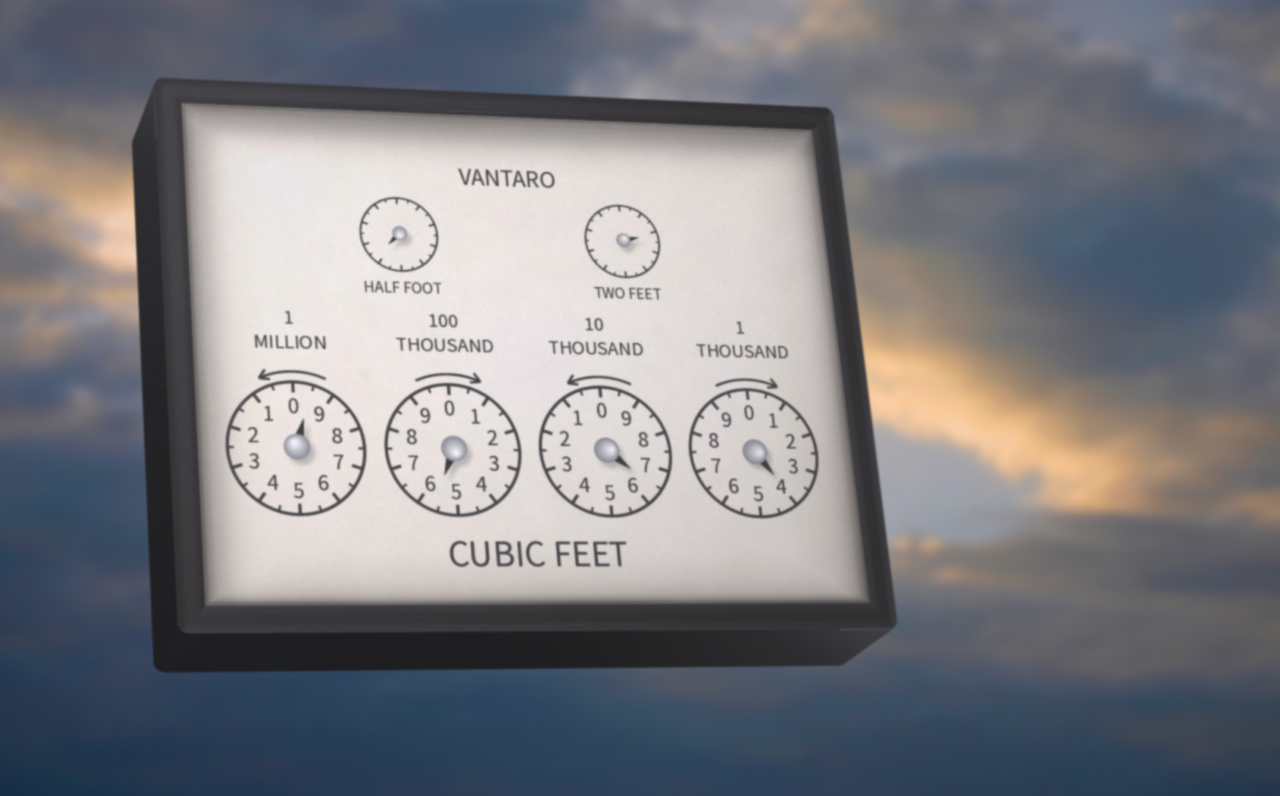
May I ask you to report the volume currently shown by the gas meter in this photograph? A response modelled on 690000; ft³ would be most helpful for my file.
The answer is 956400; ft³
